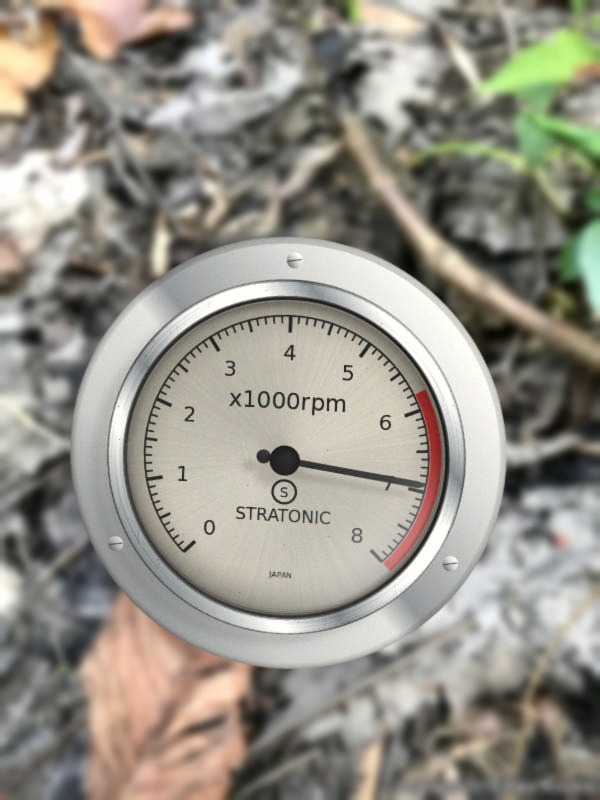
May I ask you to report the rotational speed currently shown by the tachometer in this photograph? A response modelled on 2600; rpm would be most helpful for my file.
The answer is 6900; rpm
